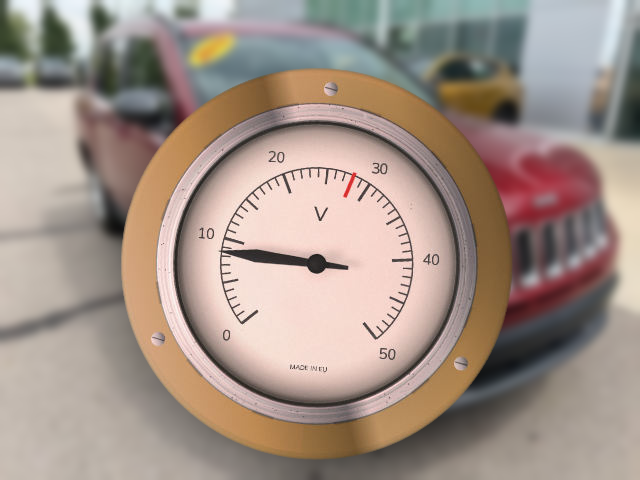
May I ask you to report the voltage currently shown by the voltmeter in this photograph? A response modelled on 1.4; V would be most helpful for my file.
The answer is 8.5; V
